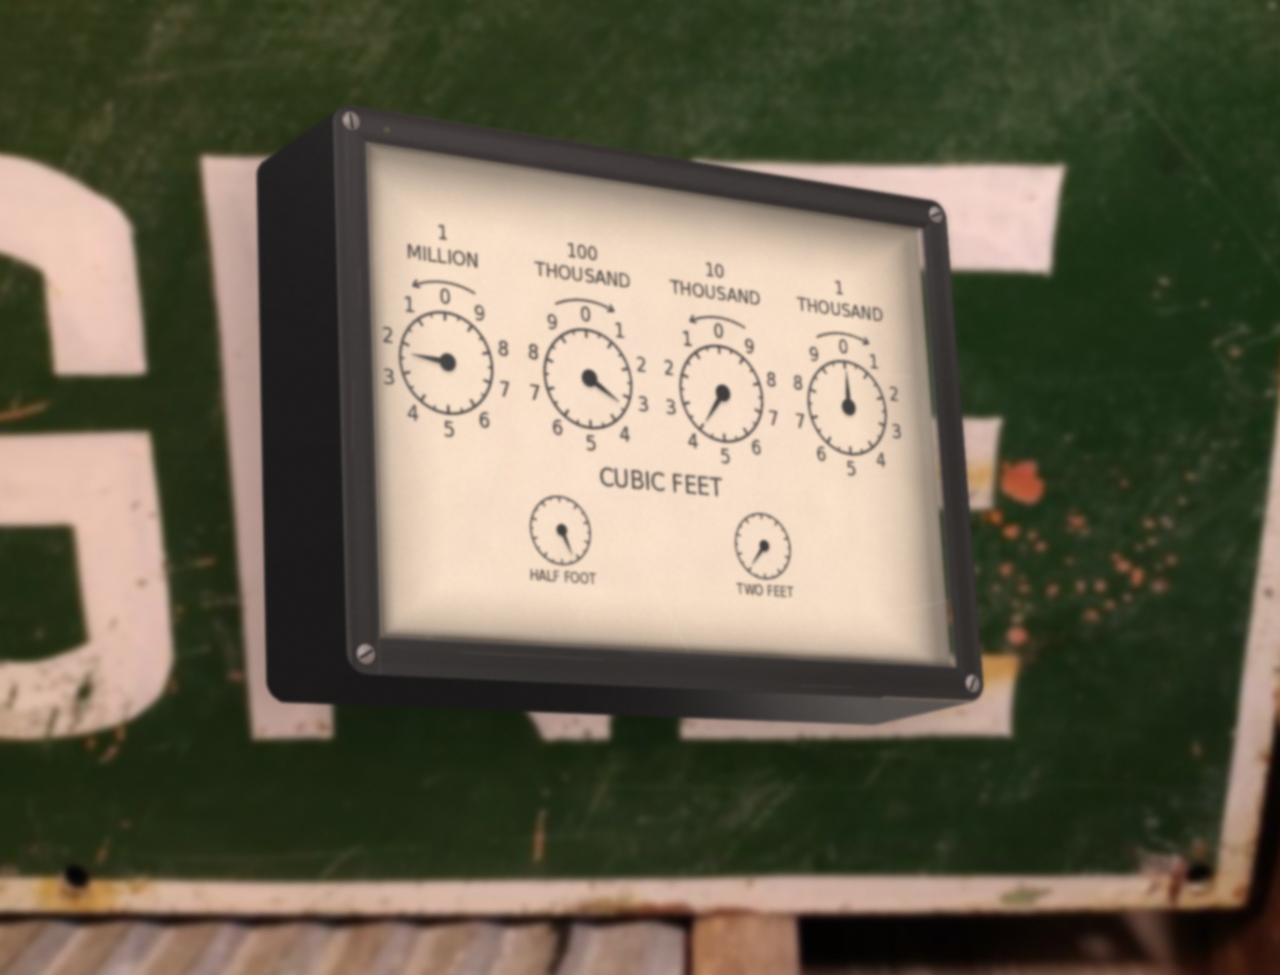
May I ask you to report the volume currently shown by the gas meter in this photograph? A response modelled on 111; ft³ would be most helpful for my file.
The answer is 234000; ft³
